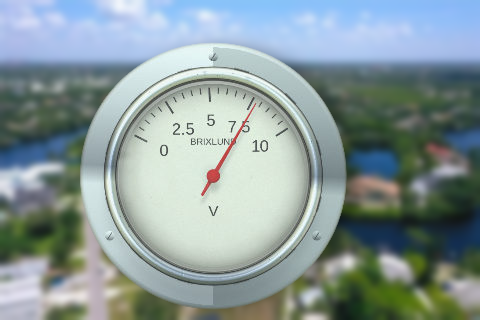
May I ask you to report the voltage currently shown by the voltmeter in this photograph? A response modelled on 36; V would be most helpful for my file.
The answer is 7.75; V
